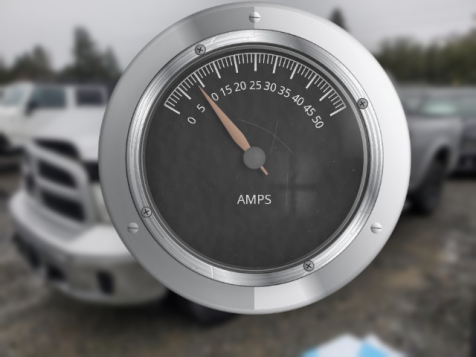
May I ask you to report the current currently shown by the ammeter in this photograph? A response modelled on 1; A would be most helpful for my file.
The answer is 9; A
